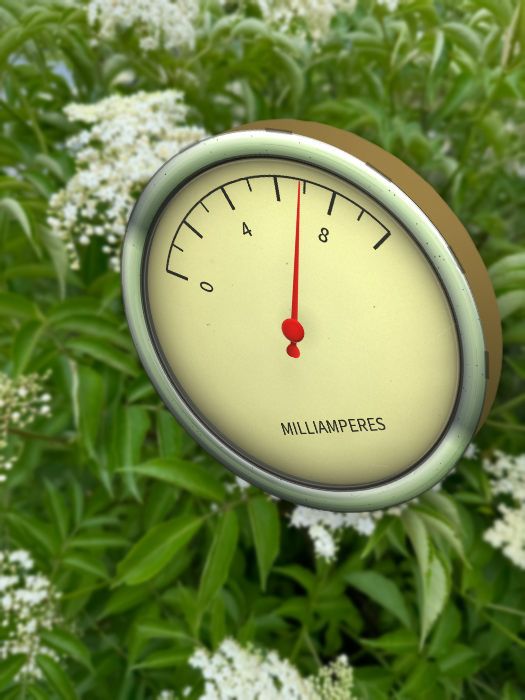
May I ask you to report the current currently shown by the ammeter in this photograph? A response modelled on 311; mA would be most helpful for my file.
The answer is 7; mA
